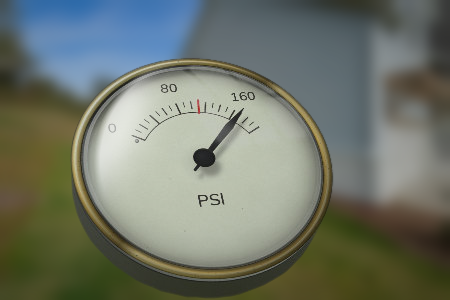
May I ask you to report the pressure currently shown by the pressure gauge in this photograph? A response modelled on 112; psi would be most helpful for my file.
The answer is 170; psi
